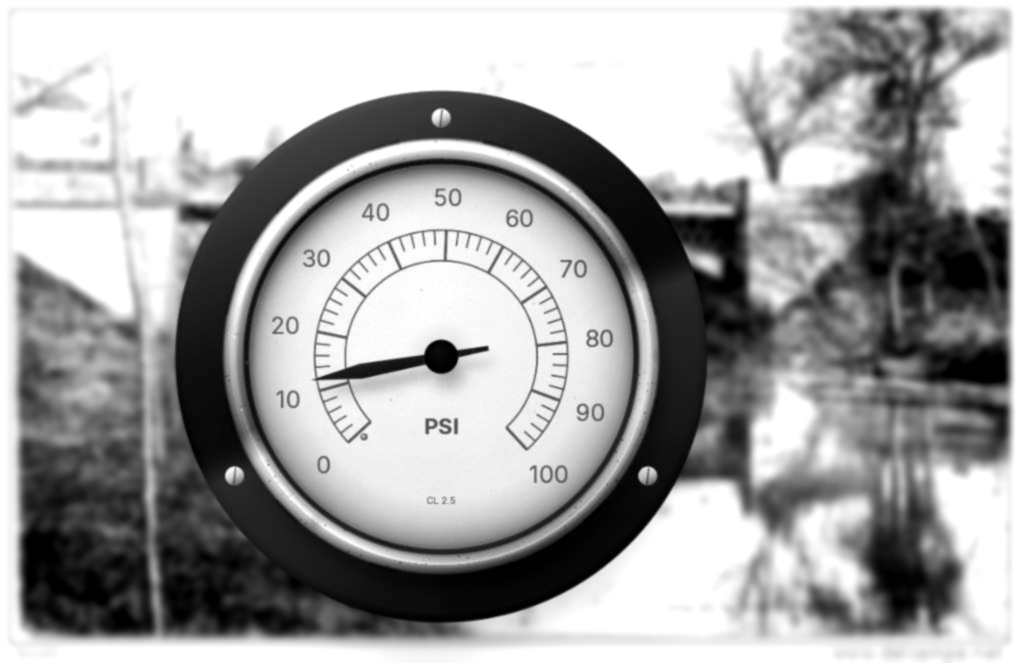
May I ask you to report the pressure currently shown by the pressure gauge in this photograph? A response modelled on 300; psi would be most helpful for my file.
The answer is 12; psi
